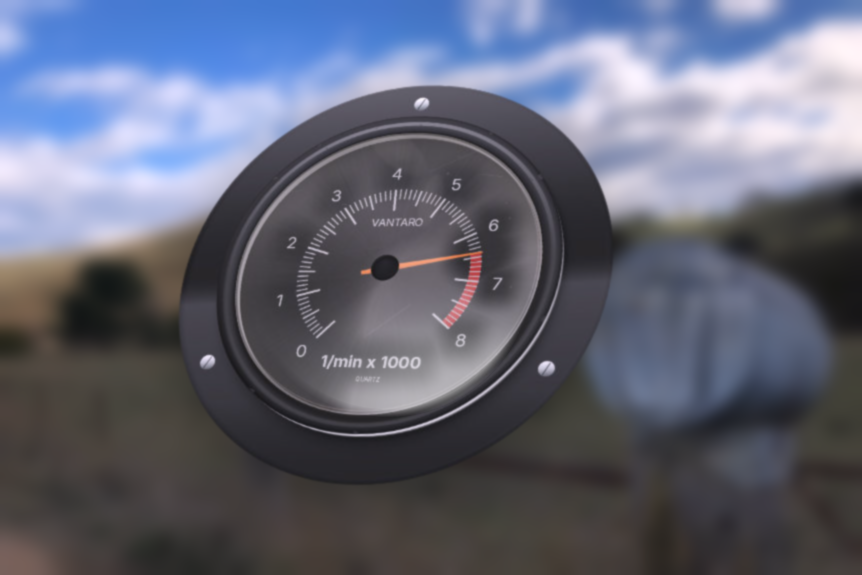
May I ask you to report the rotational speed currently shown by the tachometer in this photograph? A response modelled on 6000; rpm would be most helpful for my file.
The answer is 6500; rpm
